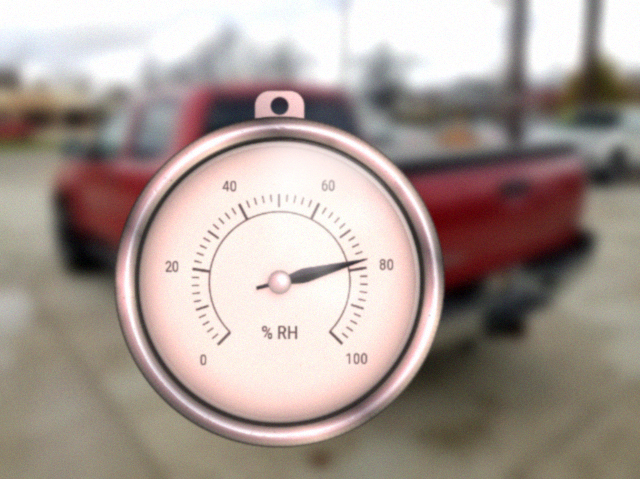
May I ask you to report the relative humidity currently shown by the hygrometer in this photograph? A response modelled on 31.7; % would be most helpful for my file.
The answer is 78; %
